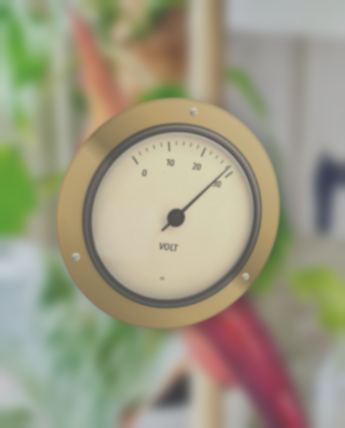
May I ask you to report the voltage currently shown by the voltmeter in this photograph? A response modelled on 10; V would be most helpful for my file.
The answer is 28; V
